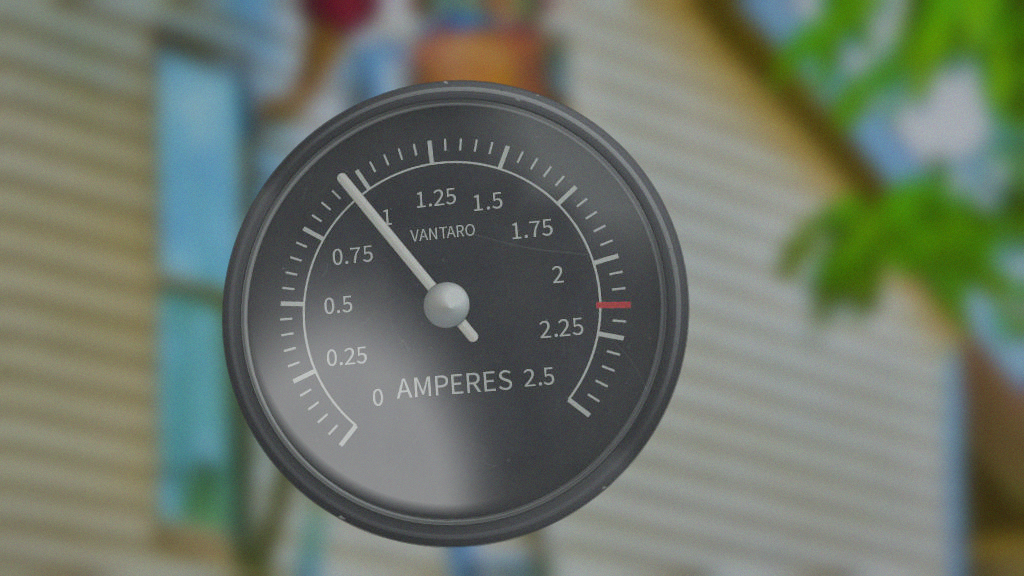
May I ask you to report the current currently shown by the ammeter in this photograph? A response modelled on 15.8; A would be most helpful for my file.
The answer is 0.95; A
